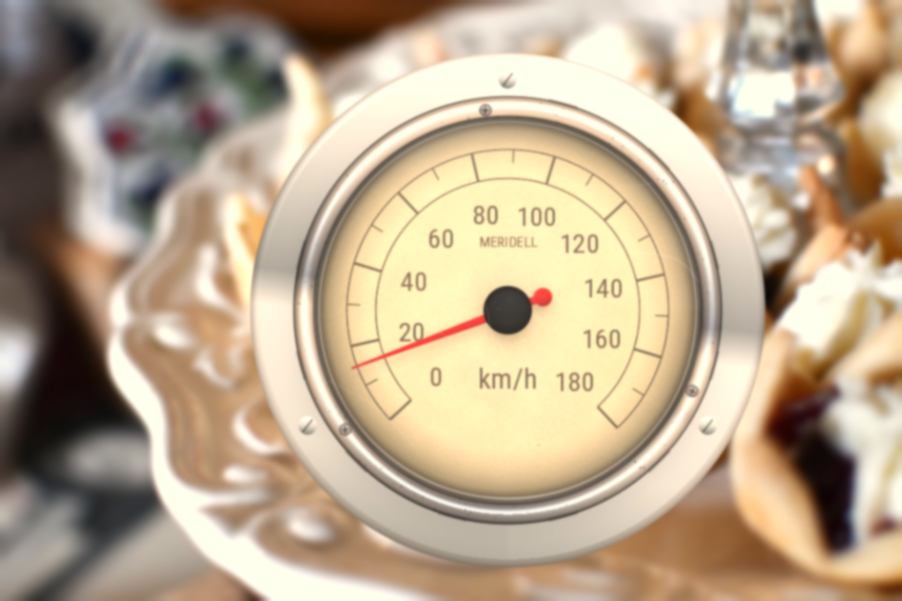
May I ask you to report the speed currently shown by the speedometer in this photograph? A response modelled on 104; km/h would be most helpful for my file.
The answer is 15; km/h
